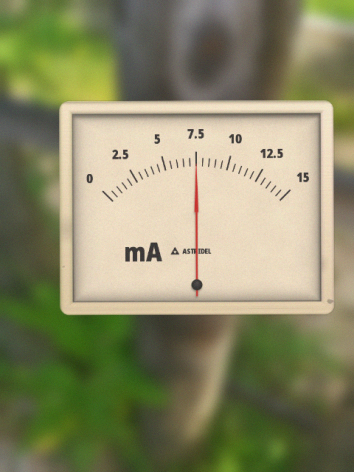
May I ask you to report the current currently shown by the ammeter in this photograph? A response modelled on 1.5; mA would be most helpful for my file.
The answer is 7.5; mA
